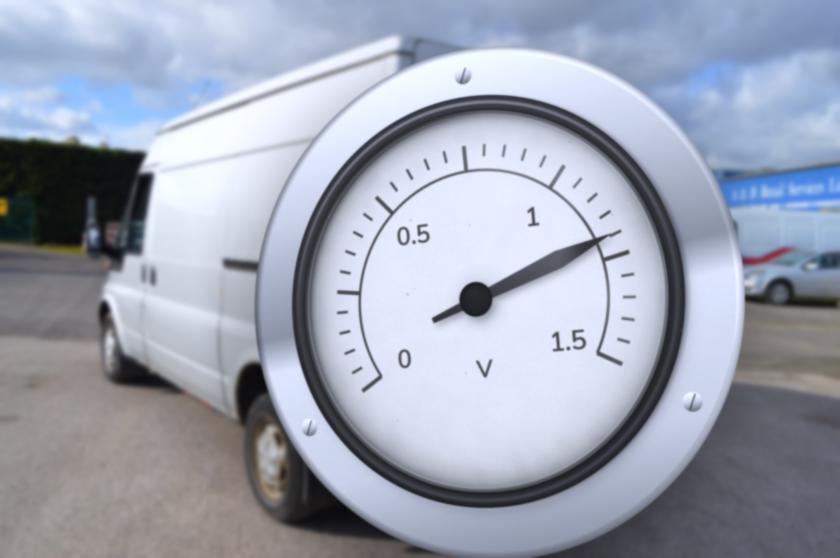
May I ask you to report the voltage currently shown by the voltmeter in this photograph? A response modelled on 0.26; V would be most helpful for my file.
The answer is 1.2; V
